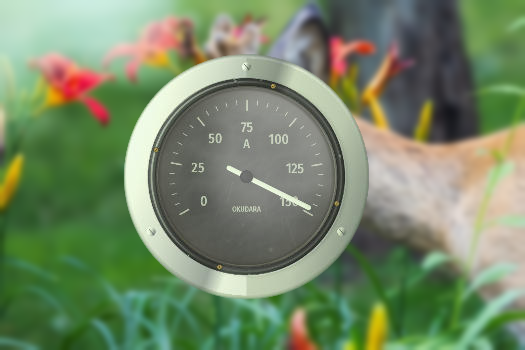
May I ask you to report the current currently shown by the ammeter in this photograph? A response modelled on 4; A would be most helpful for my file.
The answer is 147.5; A
